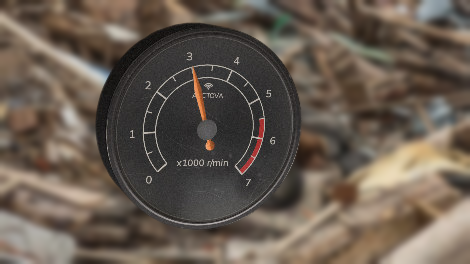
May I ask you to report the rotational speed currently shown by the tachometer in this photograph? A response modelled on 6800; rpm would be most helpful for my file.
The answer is 3000; rpm
